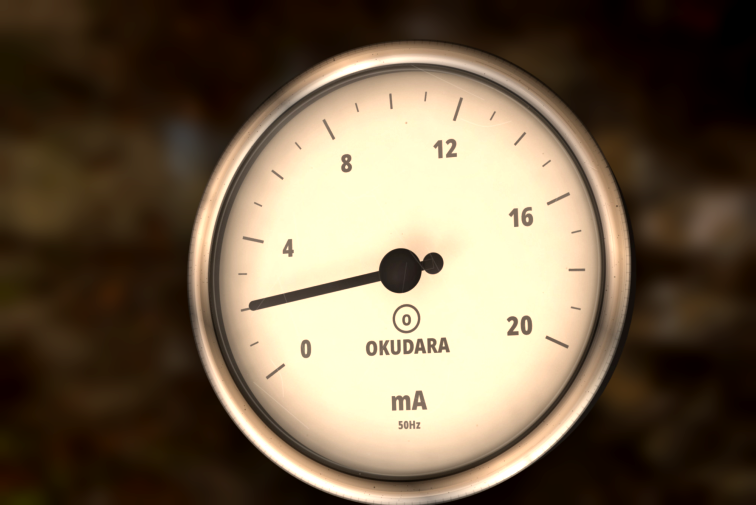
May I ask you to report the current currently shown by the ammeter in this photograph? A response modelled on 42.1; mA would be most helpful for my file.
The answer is 2; mA
